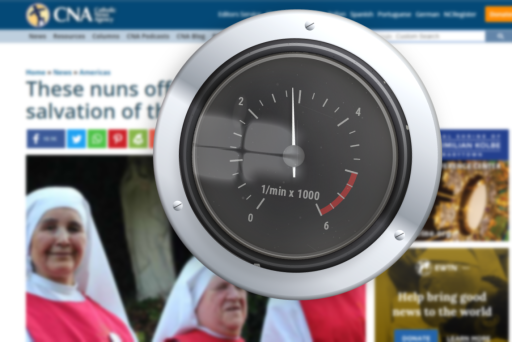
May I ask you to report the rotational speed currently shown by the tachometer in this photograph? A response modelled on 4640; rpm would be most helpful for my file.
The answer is 2875; rpm
